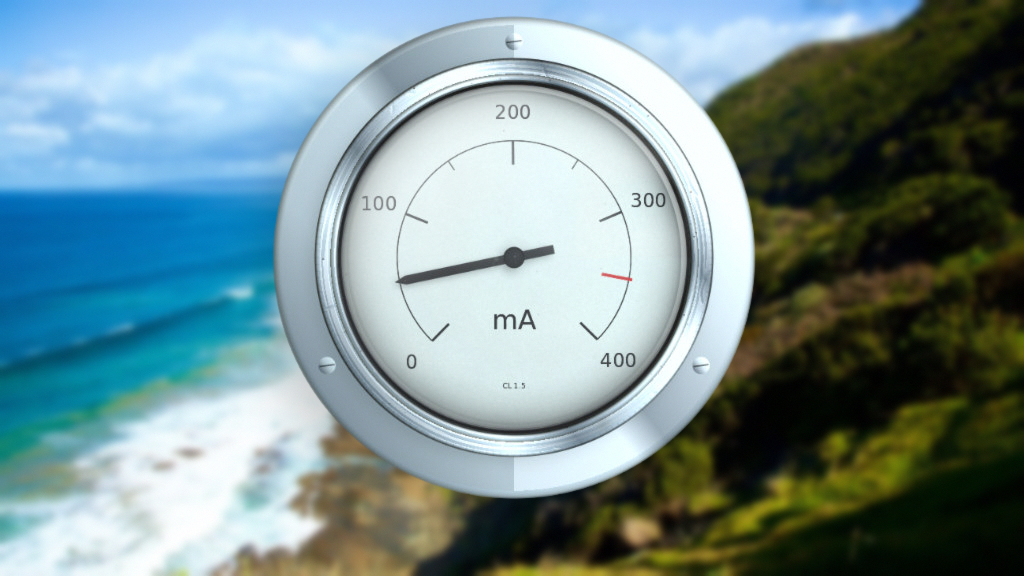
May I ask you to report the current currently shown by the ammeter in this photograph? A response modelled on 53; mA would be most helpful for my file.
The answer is 50; mA
